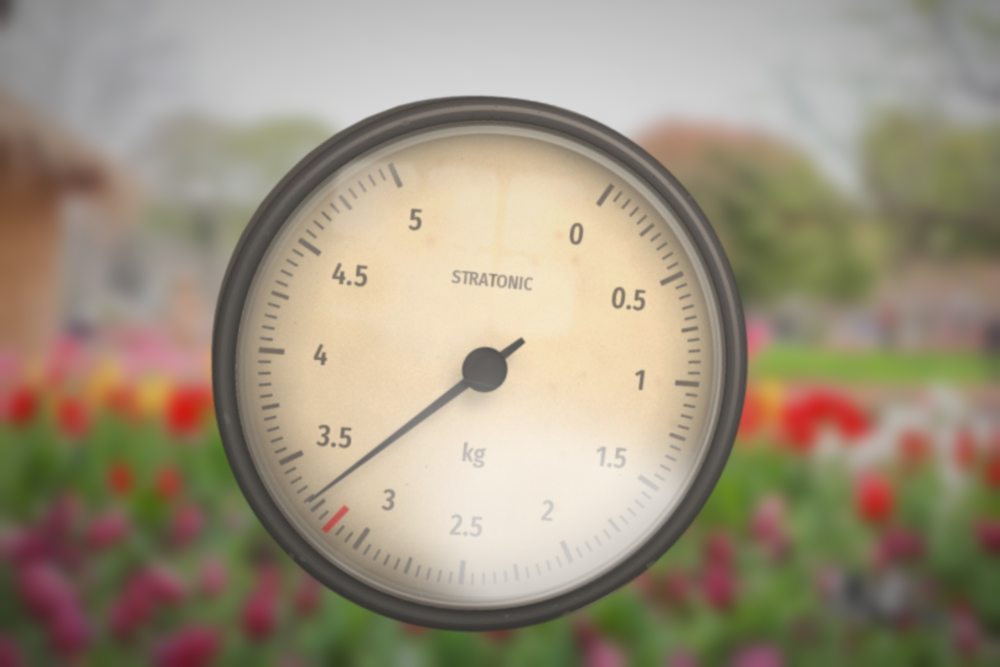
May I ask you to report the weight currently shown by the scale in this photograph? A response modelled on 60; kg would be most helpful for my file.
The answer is 3.3; kg
